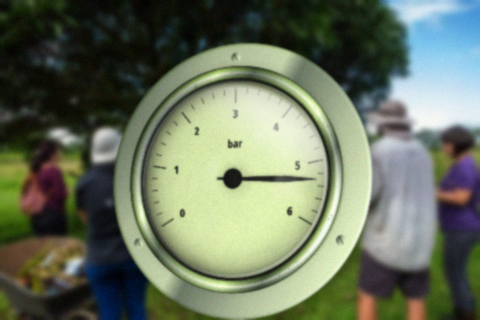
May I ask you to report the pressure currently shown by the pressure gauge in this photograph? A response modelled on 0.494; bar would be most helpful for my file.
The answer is 5.3; bar
